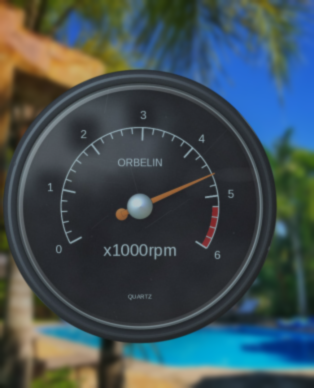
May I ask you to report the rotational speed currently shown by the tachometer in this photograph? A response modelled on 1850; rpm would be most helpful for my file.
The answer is 4600; rpm
